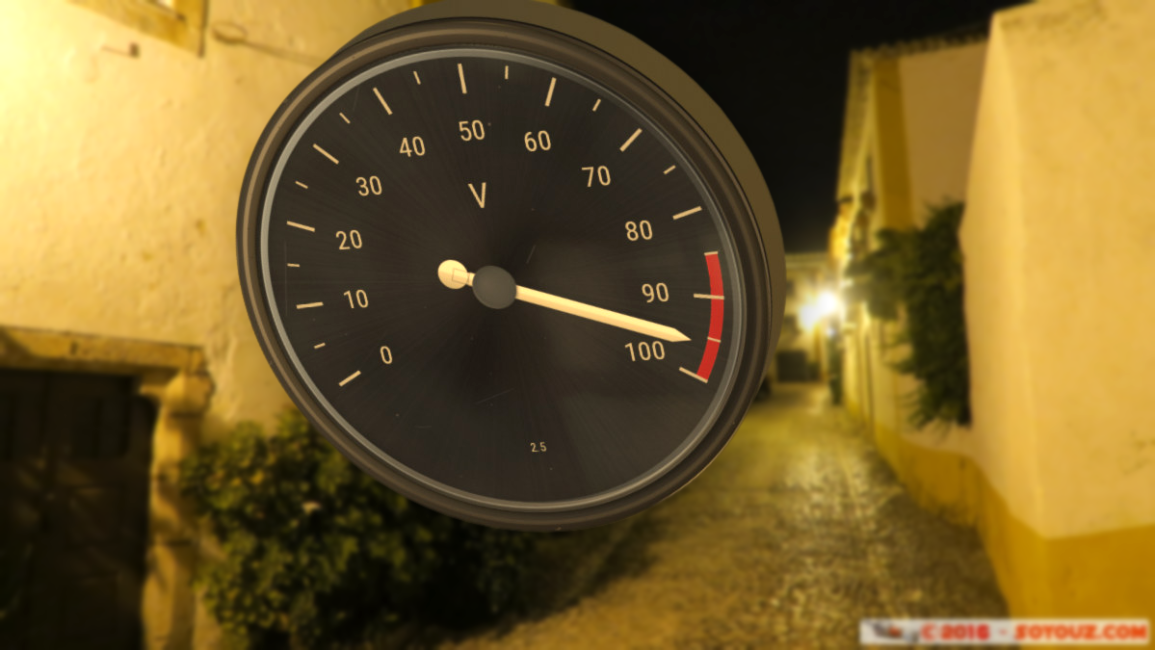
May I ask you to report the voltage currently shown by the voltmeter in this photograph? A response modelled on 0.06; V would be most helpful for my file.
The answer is 95; V
